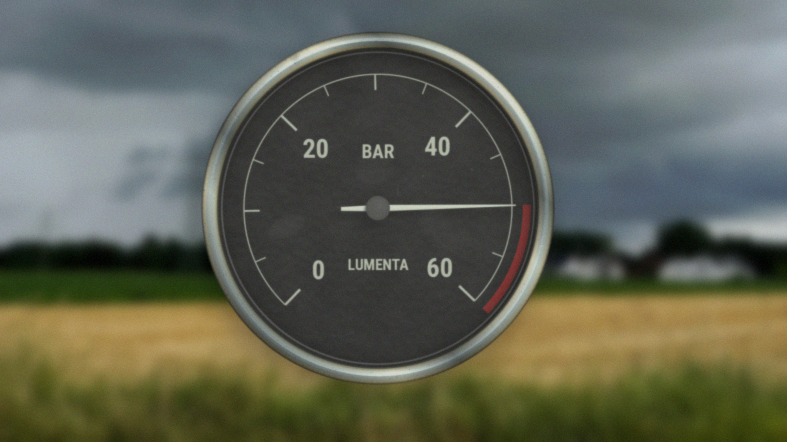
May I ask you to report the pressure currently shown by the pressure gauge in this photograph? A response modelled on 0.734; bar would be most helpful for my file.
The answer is 50; bar
